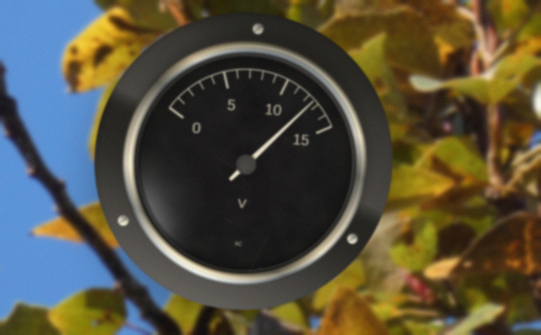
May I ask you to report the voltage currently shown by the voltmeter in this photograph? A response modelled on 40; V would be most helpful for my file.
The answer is 12.5; V
